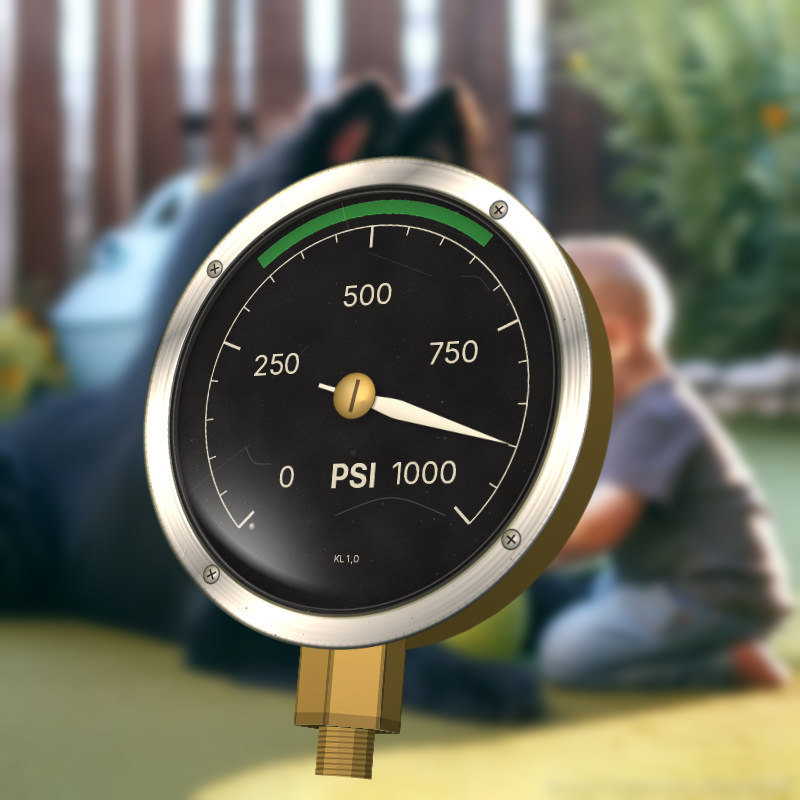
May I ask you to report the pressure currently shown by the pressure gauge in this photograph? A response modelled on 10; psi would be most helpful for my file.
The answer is 900; psi
